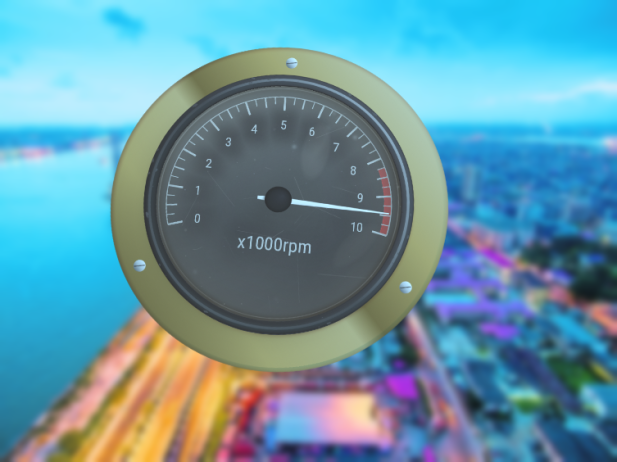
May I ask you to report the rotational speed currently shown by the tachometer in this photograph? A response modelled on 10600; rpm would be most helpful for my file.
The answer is 9500; rpm
